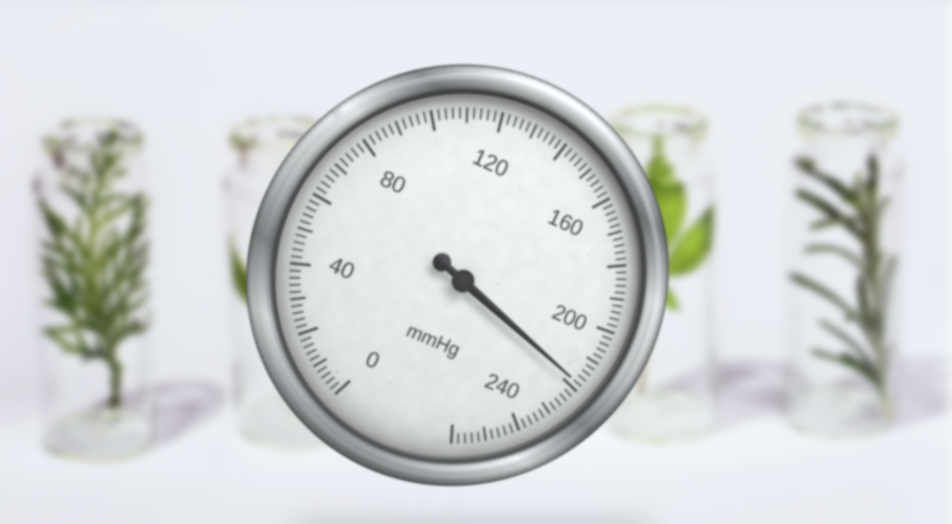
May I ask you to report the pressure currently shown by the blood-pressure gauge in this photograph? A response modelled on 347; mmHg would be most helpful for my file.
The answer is 218; mmHg
